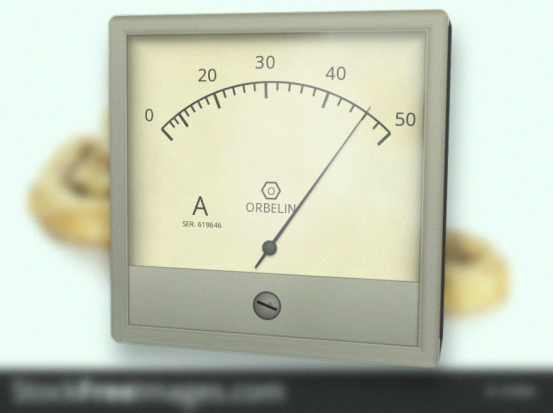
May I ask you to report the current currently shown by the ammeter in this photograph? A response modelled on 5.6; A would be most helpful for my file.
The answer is 46; A
